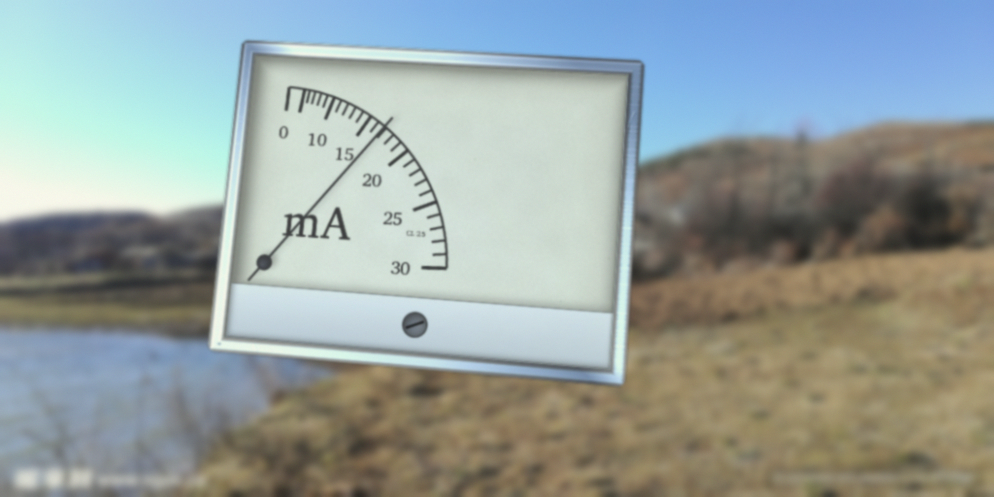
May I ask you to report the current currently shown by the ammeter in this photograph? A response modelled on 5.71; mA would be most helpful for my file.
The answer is 17; mA
